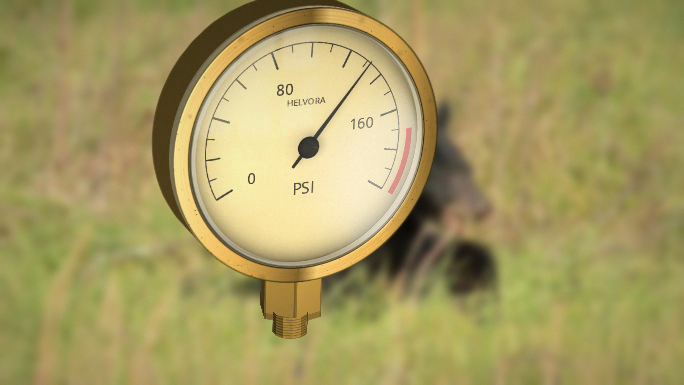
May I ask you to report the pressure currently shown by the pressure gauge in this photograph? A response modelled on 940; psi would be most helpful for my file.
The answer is 130; psi
